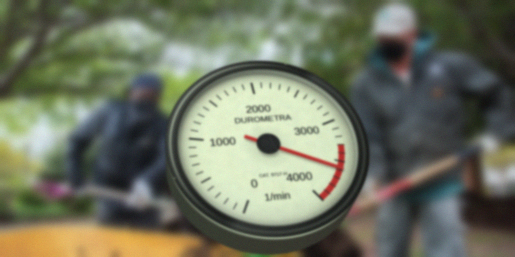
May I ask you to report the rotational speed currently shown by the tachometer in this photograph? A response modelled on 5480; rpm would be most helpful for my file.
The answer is 3600; rpm
